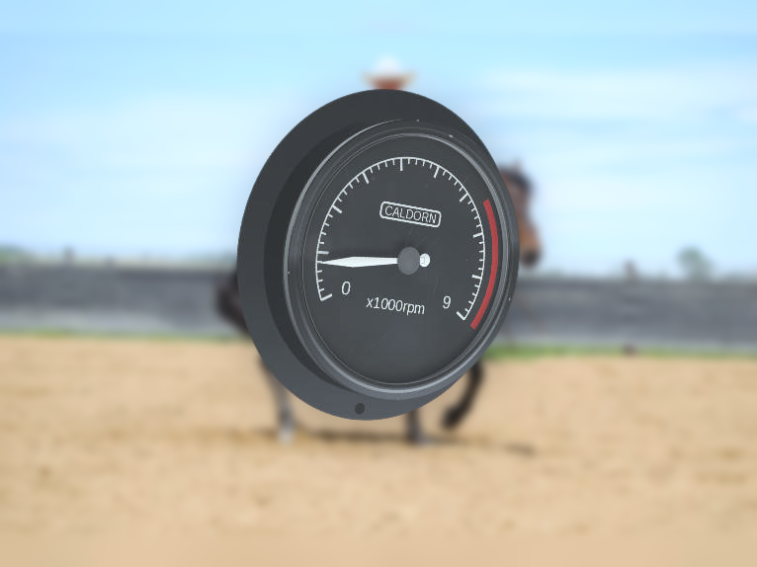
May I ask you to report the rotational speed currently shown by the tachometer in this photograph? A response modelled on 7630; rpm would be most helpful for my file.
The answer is 800; rpm
